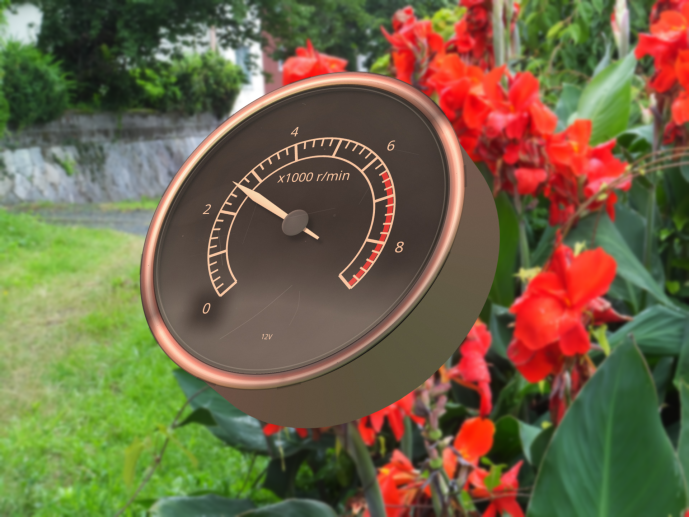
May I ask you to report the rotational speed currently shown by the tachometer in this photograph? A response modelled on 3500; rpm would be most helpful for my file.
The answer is 2600; rpm
